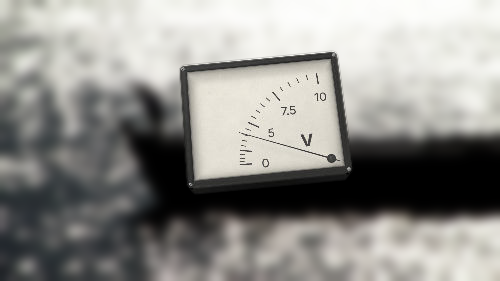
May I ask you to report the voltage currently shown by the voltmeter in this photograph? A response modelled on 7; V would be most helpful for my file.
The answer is 4; V
